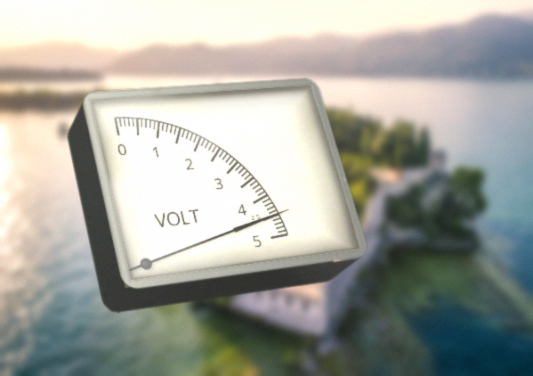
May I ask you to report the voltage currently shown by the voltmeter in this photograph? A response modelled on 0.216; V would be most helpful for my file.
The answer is 4.5; V
